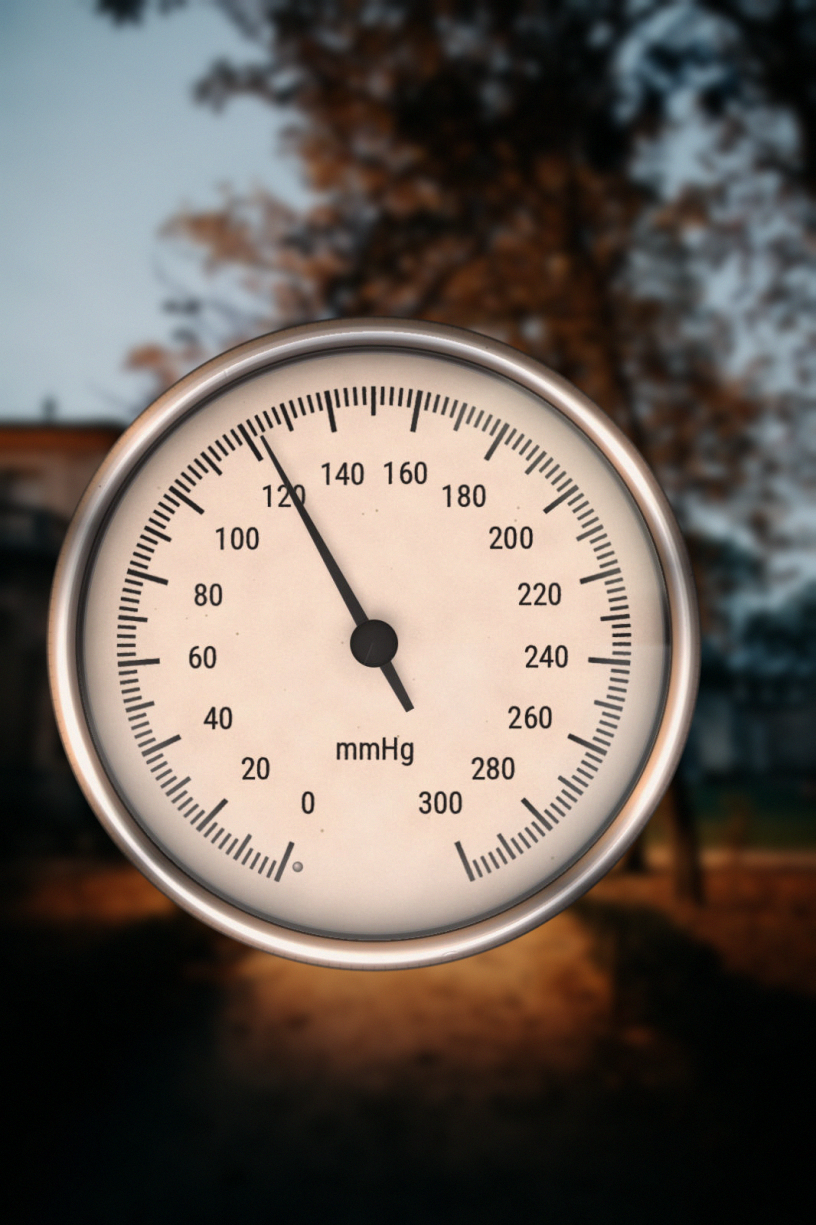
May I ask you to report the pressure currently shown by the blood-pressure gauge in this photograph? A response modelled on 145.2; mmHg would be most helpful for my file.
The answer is 123; mmHg
